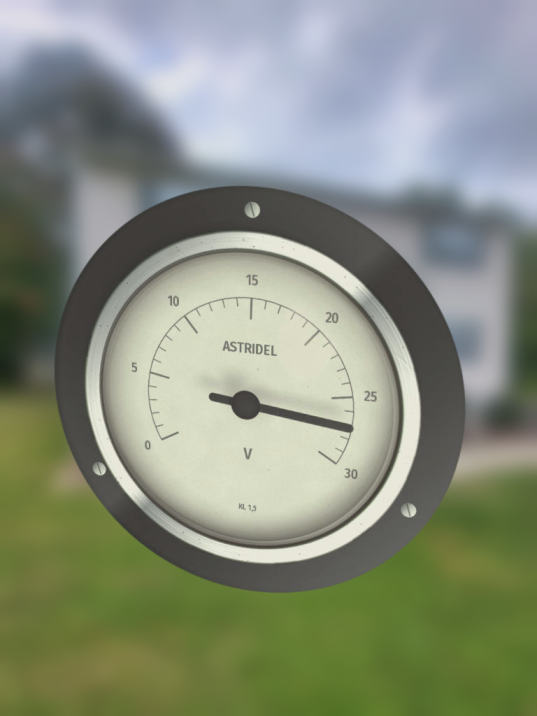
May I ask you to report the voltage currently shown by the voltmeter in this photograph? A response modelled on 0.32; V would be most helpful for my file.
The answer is 27; V
